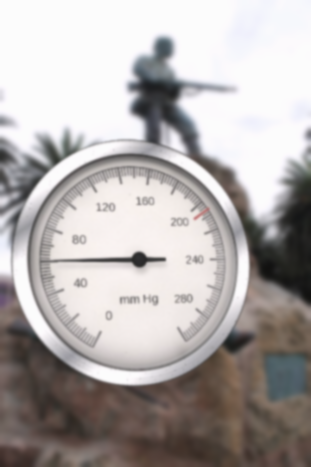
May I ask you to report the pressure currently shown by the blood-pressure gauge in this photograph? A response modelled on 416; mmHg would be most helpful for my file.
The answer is 60; mmHg
